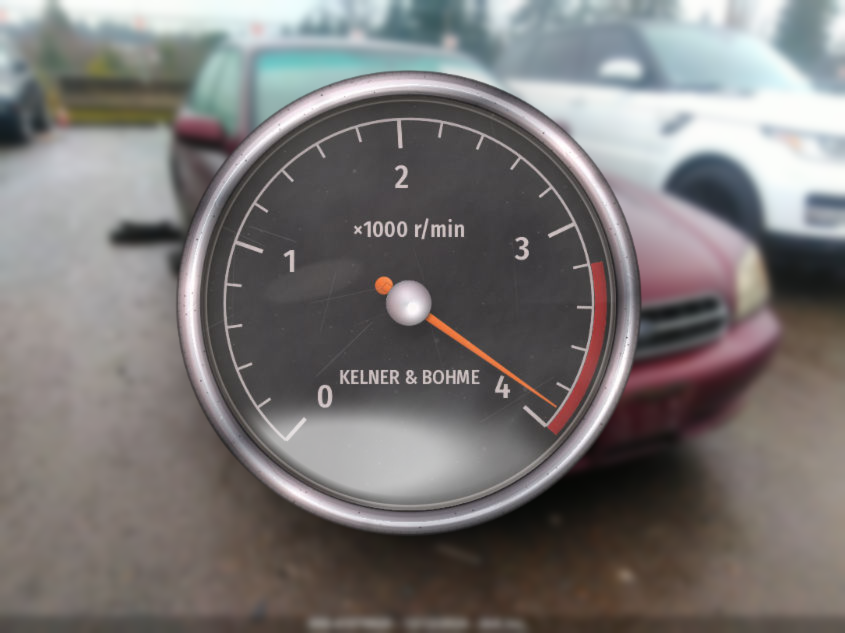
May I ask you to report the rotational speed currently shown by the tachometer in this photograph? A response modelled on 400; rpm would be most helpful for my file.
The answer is 3900; rpm
